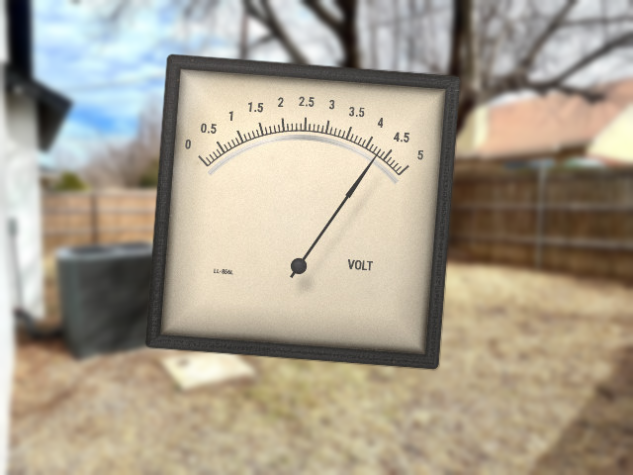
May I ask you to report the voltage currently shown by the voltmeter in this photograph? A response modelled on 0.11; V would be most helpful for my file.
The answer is 4.3; V
